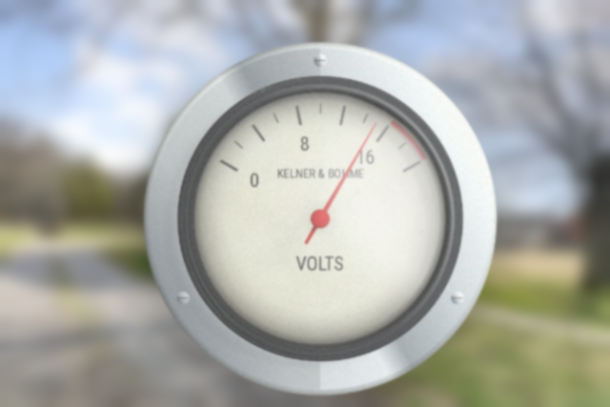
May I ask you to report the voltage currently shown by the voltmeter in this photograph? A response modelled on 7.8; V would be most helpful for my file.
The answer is 15; V
